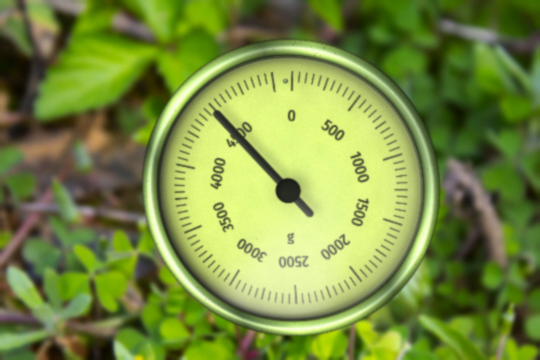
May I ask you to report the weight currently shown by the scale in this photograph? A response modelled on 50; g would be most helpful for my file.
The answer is 4500; g
